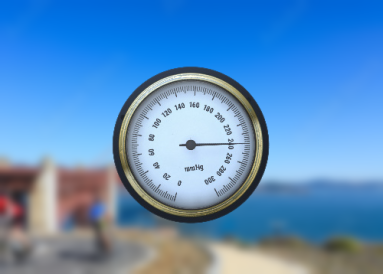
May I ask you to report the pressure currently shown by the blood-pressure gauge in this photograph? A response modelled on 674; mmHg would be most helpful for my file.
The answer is 240; mmHg
